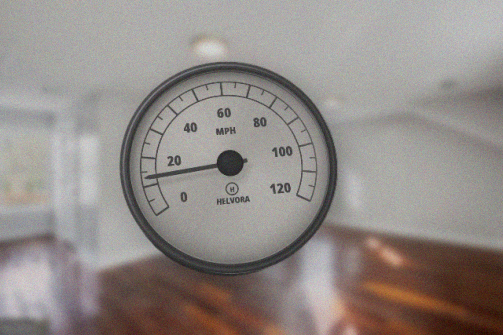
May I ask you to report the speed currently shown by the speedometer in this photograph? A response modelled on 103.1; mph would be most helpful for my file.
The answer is 12.5; mph
